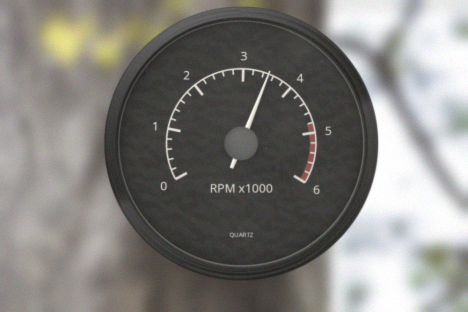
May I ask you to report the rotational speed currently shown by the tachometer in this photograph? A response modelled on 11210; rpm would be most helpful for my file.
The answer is 3500; rpm
